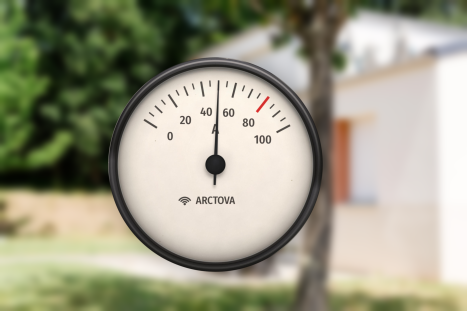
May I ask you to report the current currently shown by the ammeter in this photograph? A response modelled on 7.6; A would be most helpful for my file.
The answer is 50; A
